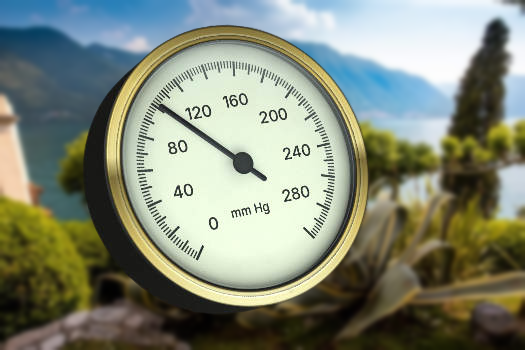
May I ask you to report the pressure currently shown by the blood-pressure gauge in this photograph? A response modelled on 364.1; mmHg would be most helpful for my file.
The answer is 100; mmHg
